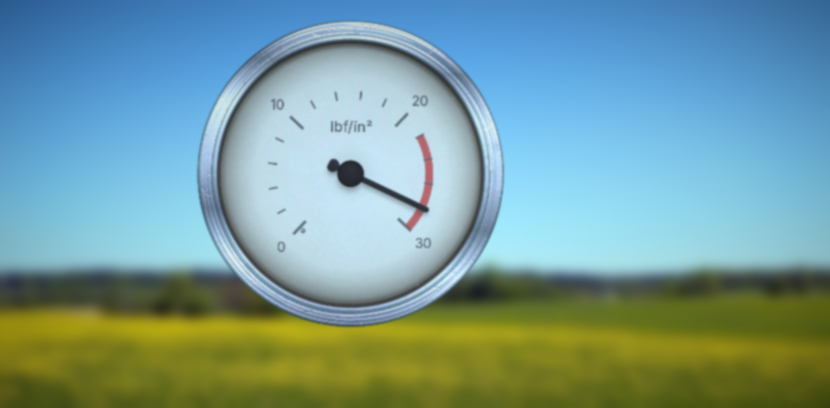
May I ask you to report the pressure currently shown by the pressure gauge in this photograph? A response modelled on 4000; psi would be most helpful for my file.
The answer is 28; psi
